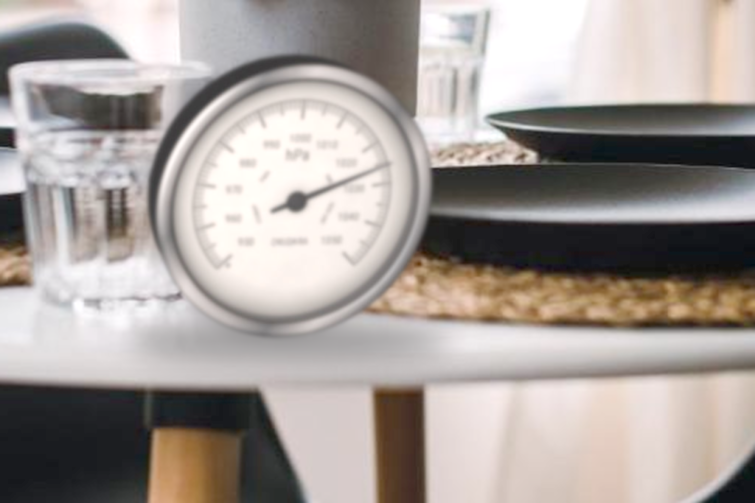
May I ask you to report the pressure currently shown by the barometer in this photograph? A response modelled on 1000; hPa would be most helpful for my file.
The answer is 1025; hPa
